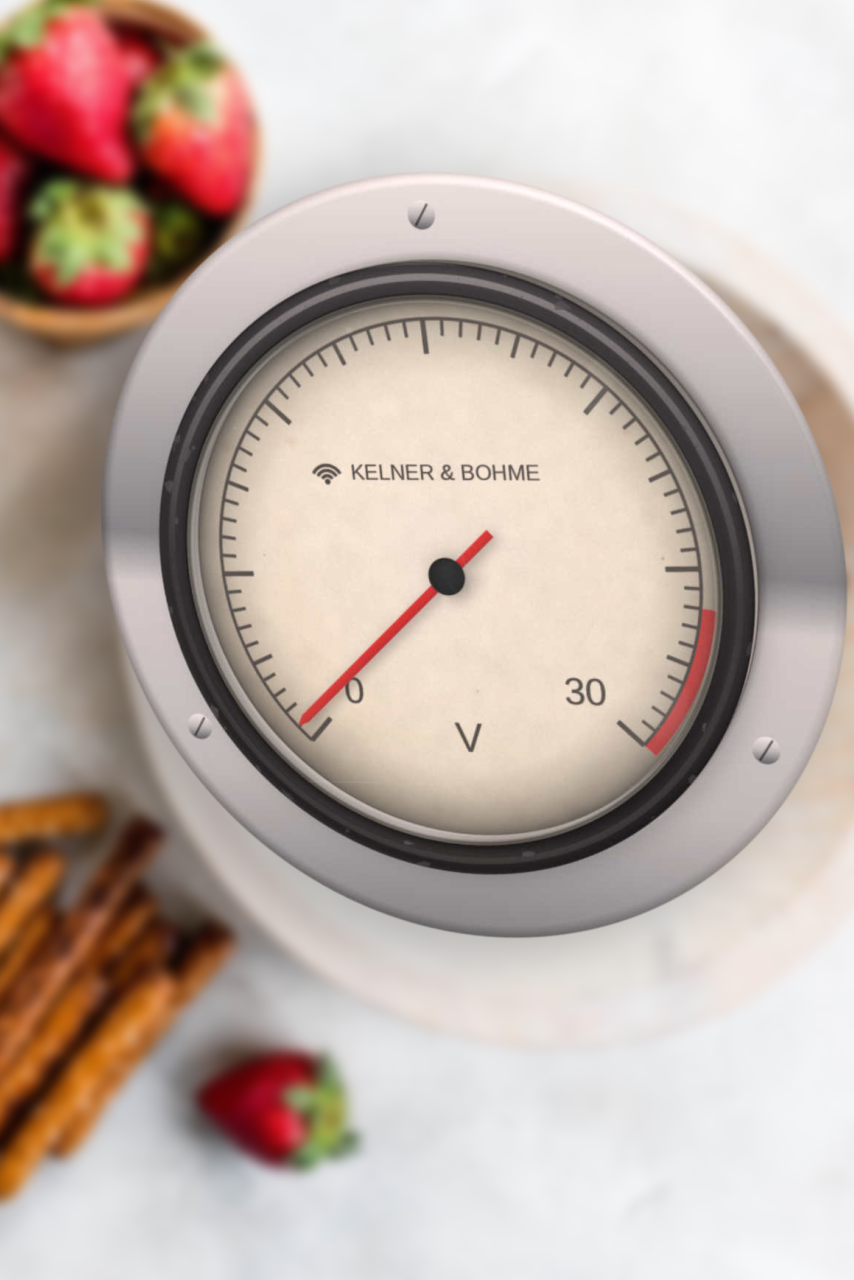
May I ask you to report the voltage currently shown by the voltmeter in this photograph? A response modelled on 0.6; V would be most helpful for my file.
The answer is 0.5; V
